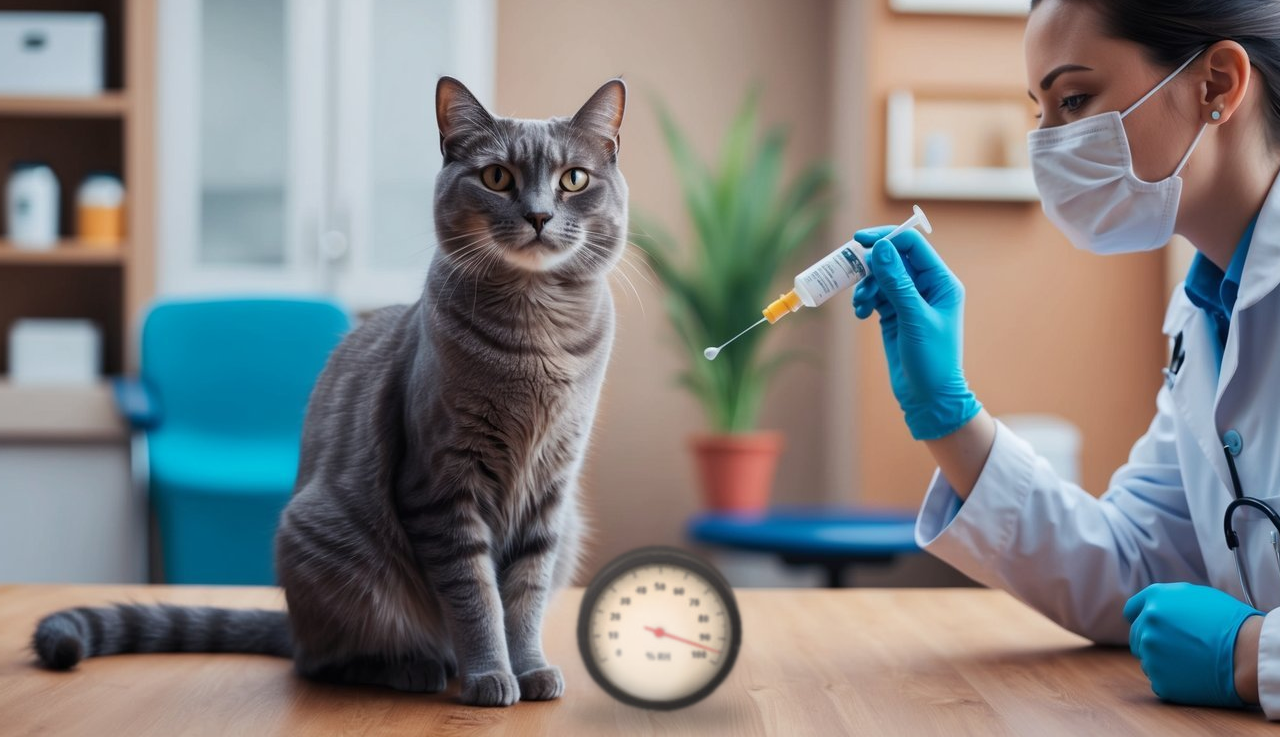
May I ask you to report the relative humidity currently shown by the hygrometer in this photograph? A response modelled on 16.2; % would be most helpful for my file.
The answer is 95; %
